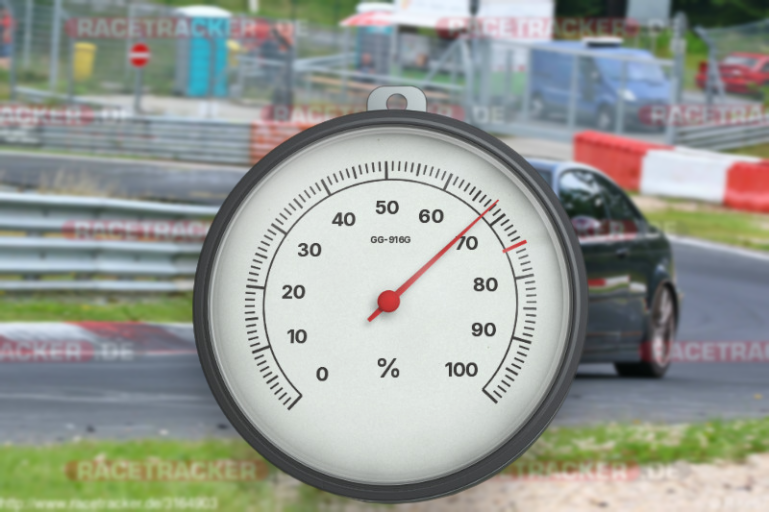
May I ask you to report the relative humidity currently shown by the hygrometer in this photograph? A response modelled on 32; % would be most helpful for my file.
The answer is 68; %
